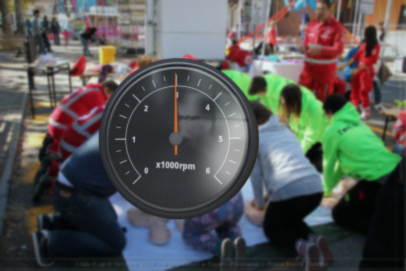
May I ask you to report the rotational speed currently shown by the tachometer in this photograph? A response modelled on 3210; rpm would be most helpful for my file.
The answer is 3000; rpm
